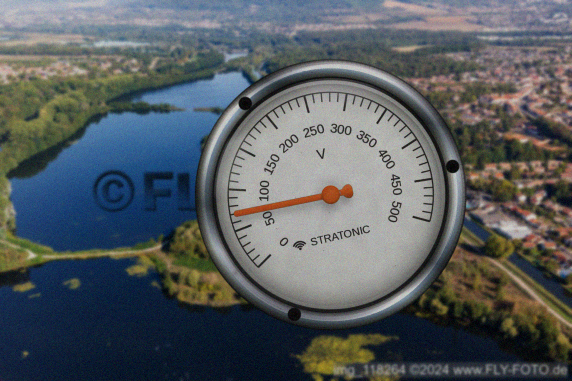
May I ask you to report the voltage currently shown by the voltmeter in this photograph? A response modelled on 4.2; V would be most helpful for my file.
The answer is 70; V
